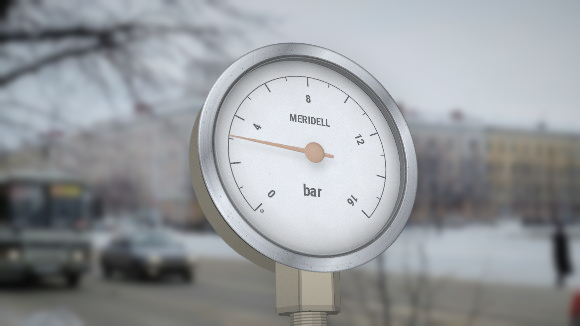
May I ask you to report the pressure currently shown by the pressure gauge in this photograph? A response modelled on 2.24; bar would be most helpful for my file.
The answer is 3; bar
